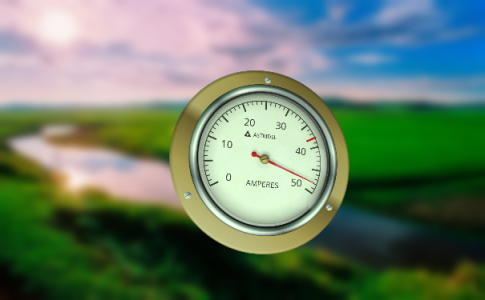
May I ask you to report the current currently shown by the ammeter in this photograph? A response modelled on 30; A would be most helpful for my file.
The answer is 48; A
